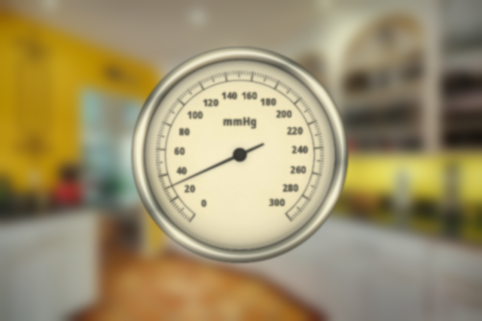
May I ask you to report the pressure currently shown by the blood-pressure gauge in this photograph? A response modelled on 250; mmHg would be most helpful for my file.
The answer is 30; mmHg
